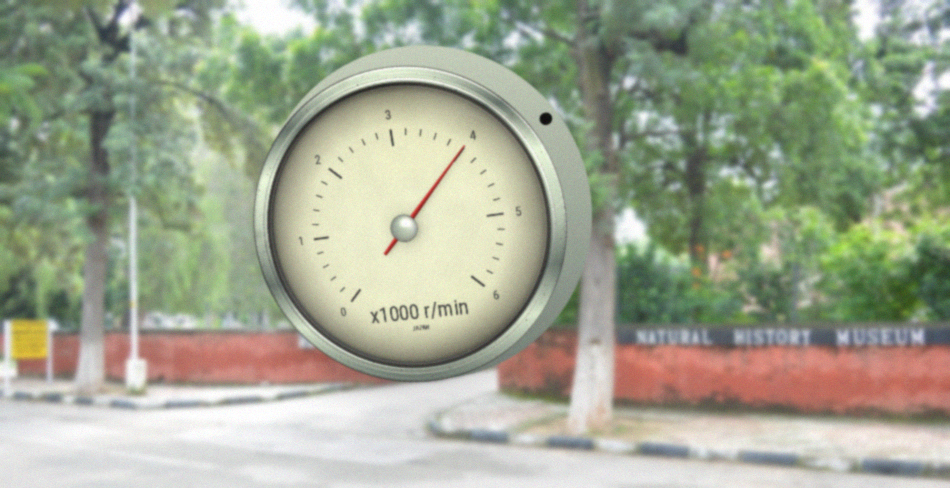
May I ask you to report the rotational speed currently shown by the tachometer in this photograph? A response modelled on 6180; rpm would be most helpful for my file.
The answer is 4000; rpm
